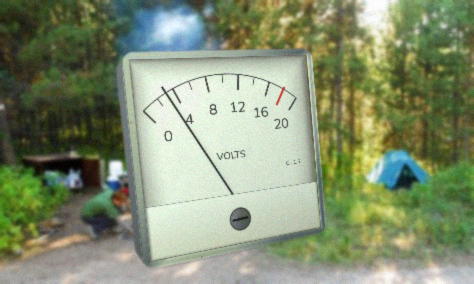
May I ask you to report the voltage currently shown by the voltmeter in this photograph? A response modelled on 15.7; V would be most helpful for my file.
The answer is 3; V
